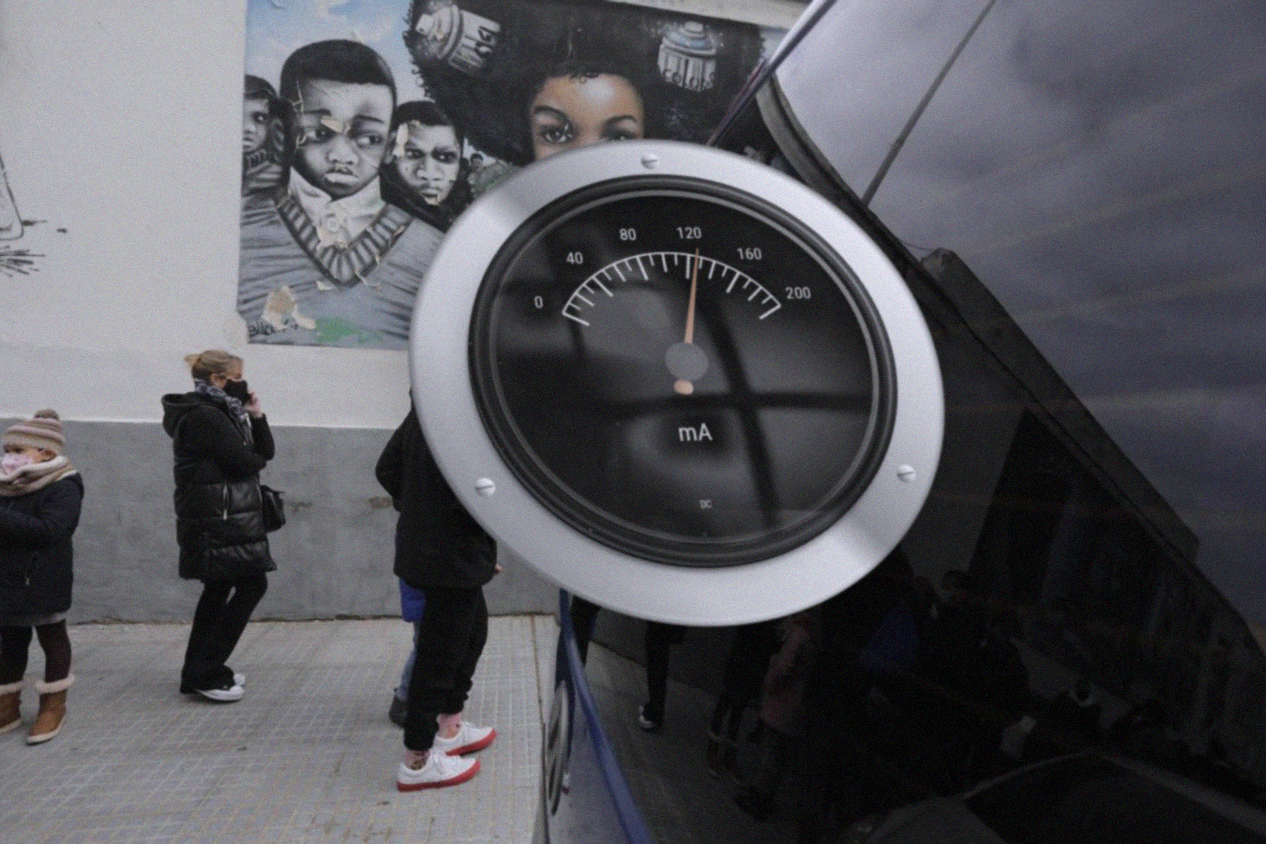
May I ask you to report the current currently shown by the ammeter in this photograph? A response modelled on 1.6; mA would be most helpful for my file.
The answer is 125; mA
